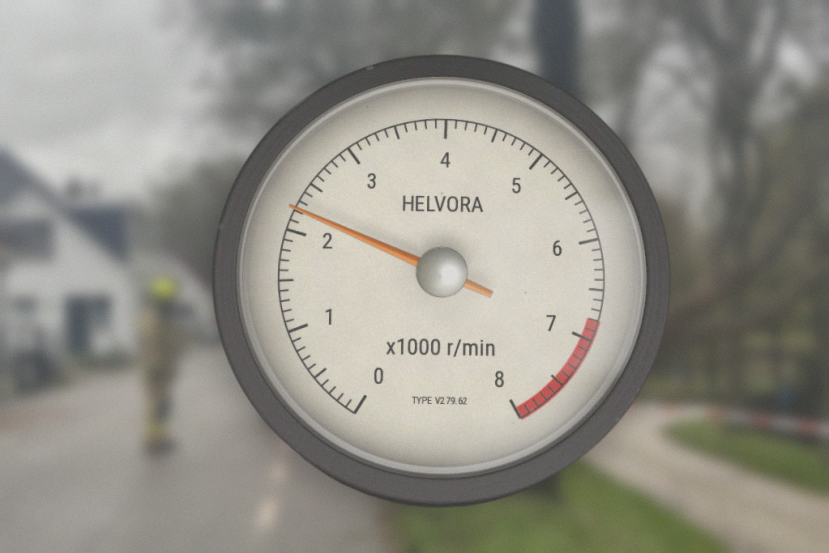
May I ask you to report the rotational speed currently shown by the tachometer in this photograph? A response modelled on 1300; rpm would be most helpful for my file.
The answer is 2200; rpm
